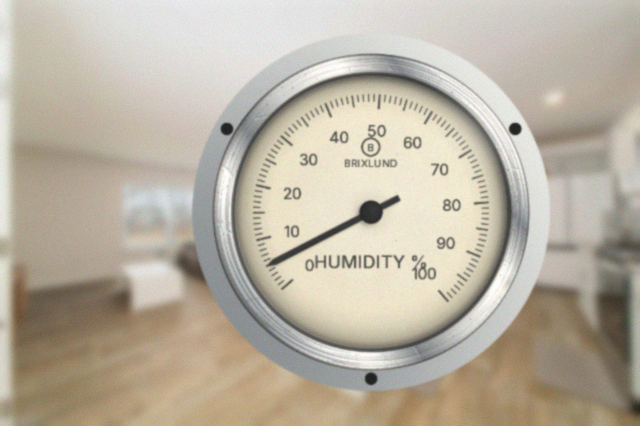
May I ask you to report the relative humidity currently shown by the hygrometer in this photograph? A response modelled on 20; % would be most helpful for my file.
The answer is 5; %
